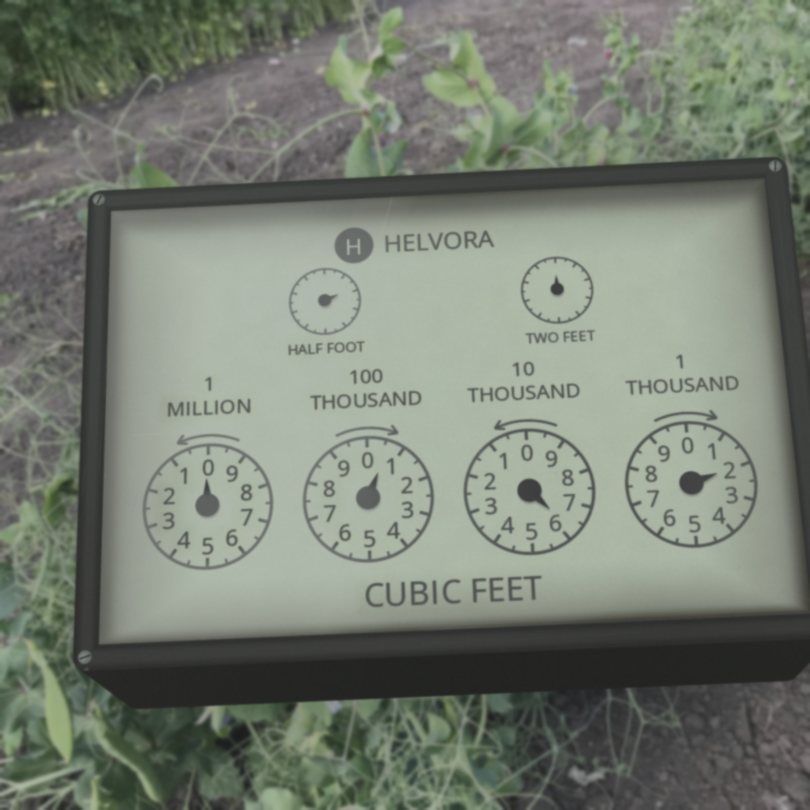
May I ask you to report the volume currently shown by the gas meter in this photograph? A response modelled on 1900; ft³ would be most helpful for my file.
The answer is 6200; ft³
